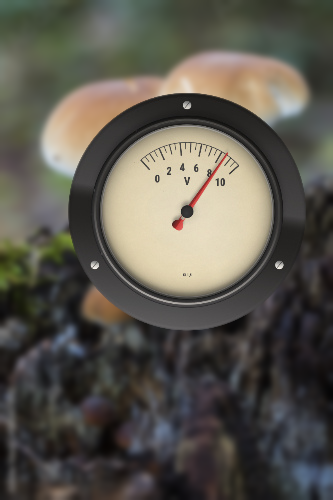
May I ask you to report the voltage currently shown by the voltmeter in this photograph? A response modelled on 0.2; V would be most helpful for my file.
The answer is 8.5; V
